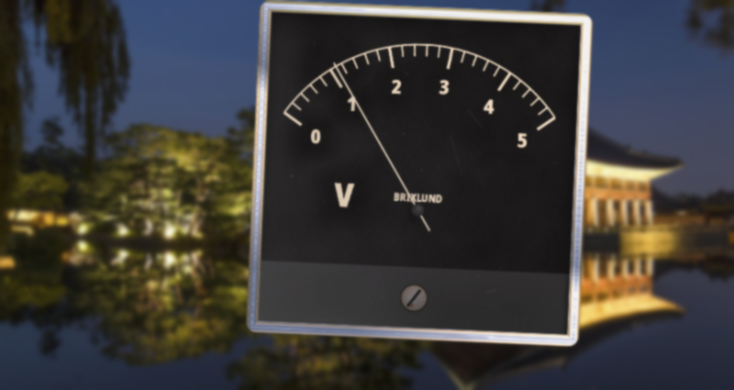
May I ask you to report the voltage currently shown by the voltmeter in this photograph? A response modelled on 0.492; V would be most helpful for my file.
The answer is 1.1; V
